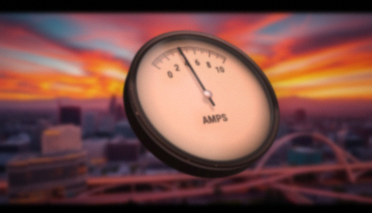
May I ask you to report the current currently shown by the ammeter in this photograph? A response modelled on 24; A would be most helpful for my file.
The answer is 4; A
